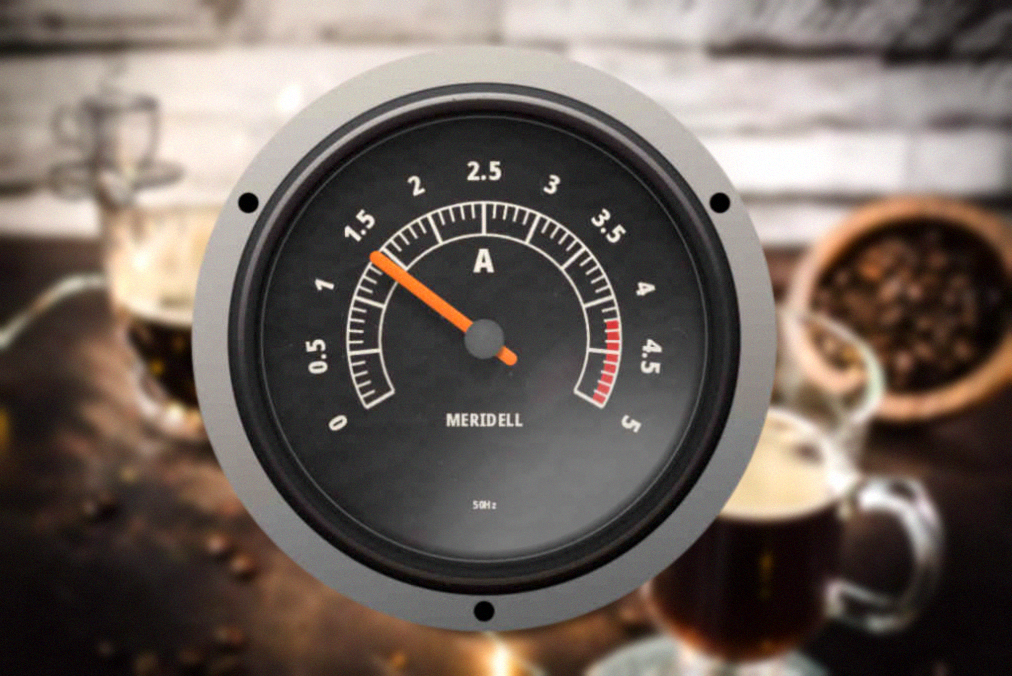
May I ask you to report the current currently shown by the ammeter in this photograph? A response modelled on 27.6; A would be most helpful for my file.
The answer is 1.4; A
